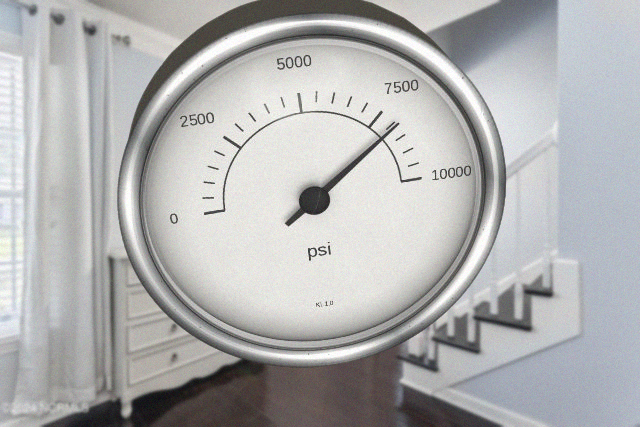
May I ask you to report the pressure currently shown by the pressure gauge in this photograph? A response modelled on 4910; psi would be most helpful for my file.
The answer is 8000; psi
